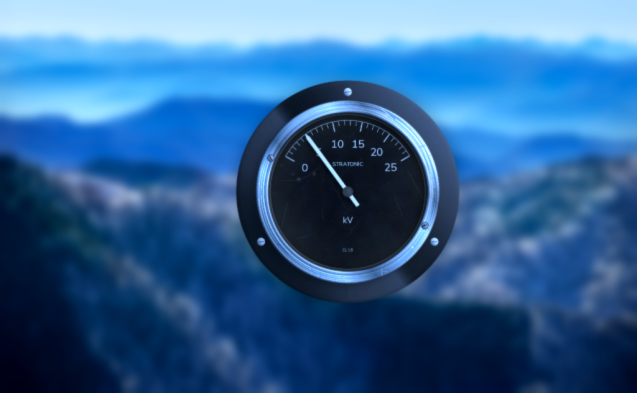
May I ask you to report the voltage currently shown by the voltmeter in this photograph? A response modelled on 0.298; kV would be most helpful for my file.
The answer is 5; kV
